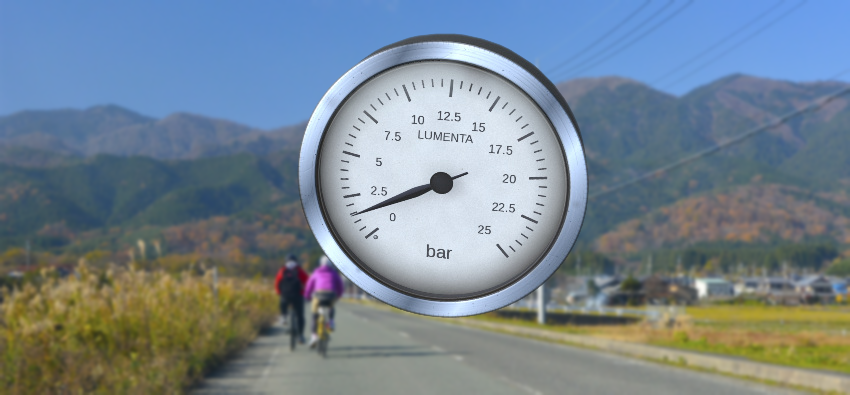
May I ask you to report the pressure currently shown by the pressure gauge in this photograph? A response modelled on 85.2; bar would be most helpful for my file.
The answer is 1.5; bar
